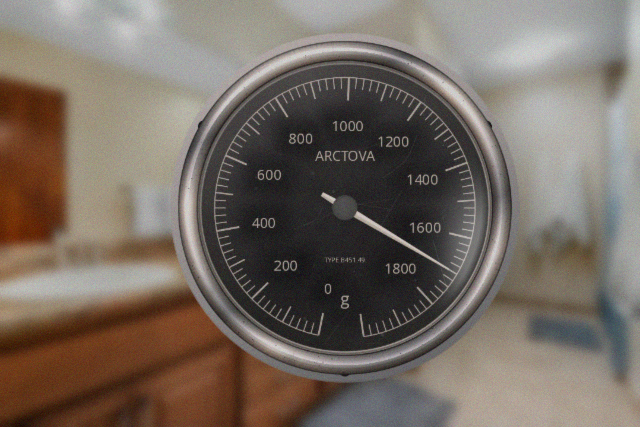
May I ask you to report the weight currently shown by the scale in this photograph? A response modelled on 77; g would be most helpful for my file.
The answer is 1700; g
